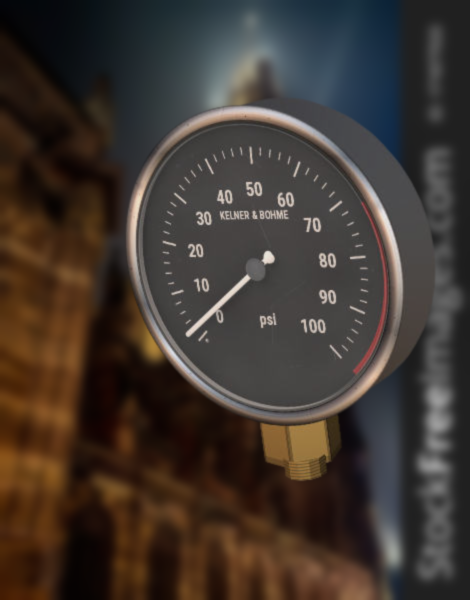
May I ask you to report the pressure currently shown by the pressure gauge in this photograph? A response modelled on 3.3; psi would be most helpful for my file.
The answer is 2; psi
